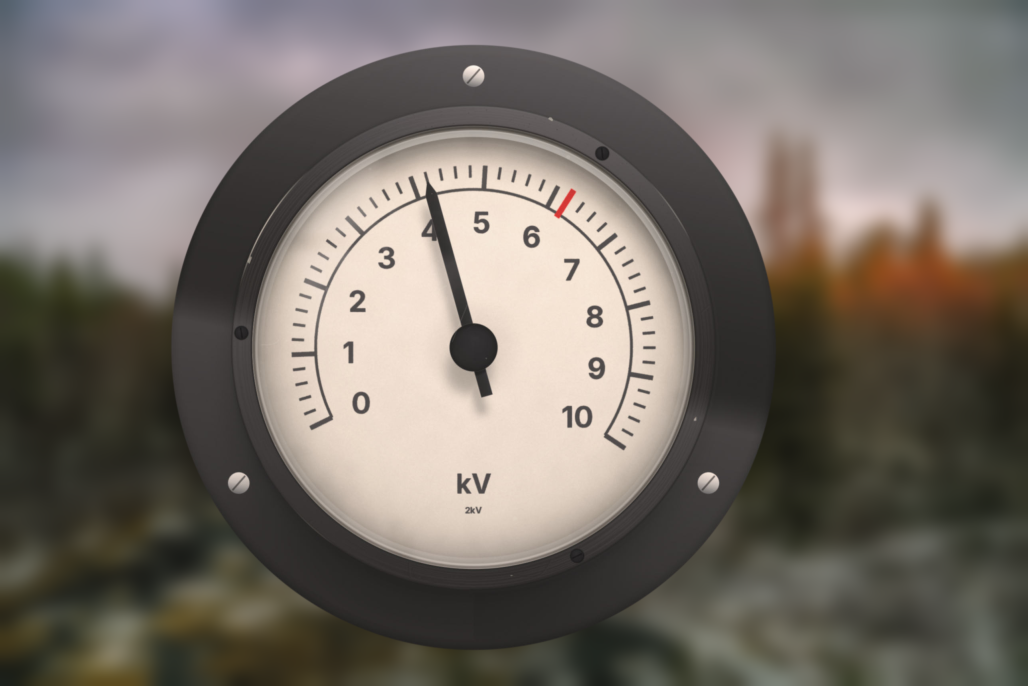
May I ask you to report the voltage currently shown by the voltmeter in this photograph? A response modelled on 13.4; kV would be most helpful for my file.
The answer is 4.2; kV
